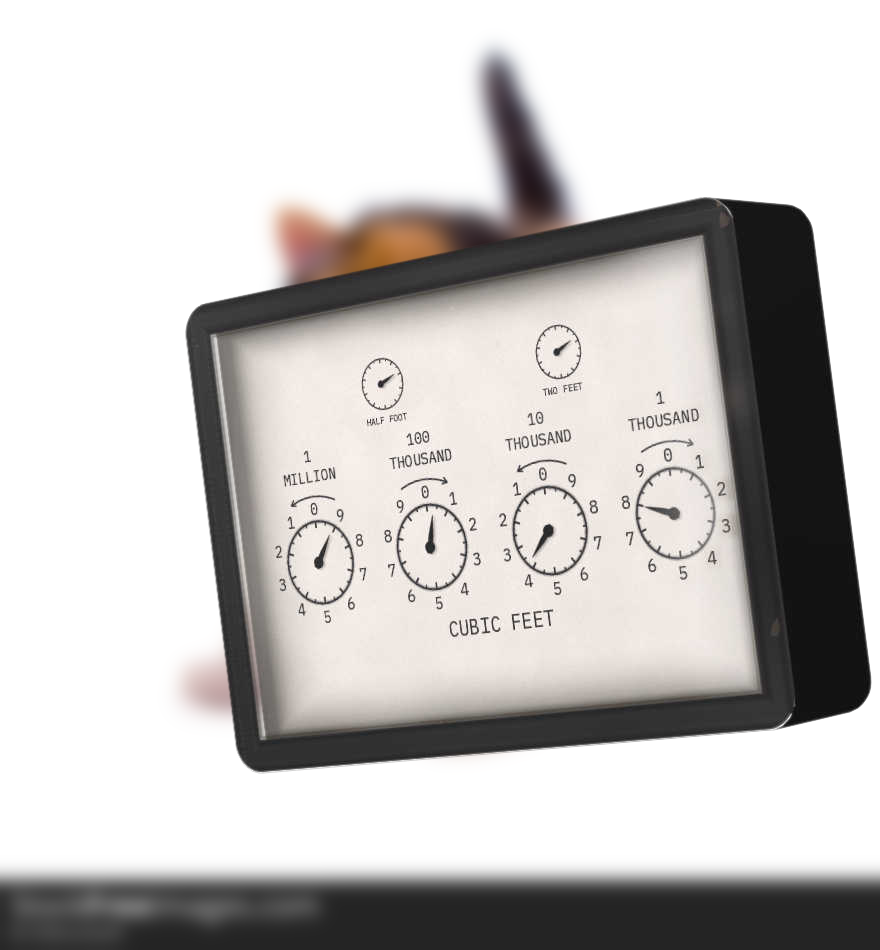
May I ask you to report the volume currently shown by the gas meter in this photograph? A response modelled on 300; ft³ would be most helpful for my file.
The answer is 903800; ft³
